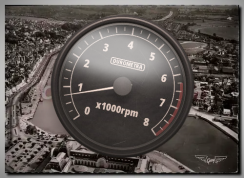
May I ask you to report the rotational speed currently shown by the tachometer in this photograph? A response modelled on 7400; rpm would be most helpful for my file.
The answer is 750; rpm
